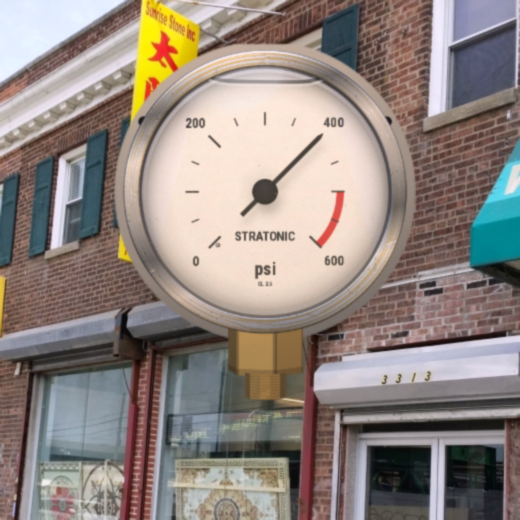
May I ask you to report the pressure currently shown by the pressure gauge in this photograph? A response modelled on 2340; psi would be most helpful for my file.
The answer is 400; psi
